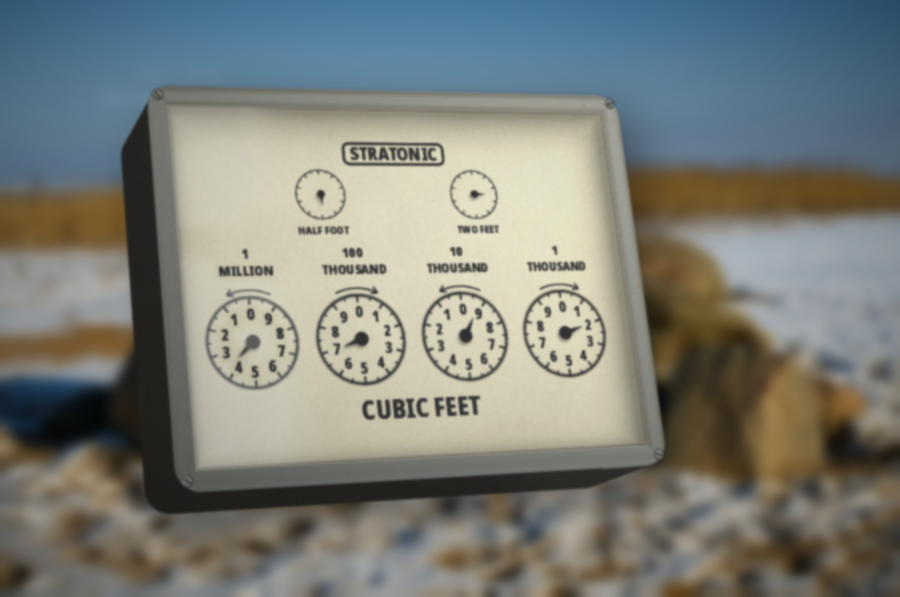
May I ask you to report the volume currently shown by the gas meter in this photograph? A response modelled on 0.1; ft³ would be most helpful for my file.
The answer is 369200; ft³
